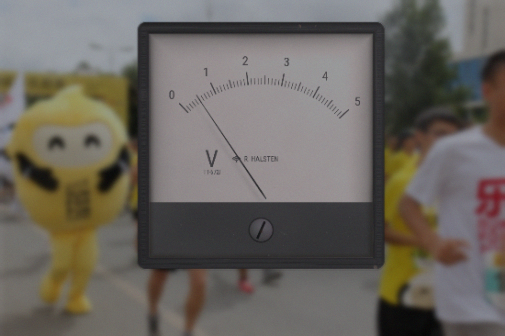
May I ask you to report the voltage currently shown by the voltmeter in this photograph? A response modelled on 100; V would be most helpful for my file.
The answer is 0.5; V
